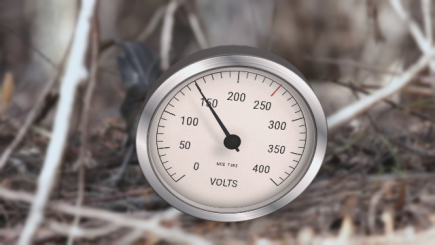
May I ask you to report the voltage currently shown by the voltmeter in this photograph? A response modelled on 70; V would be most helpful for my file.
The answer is 150; V
